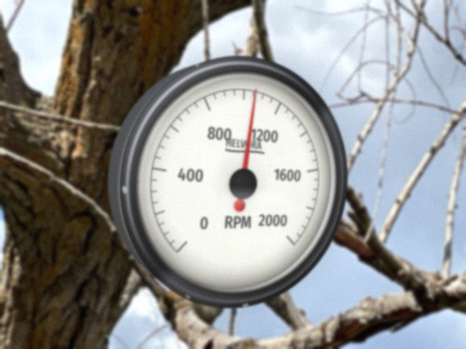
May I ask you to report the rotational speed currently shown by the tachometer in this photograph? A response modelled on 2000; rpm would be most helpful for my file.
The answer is 1050; rpm
